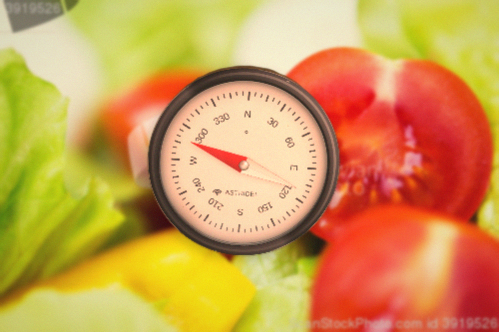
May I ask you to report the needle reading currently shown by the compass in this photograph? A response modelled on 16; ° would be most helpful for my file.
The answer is 290; °
